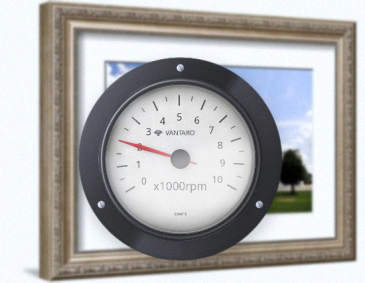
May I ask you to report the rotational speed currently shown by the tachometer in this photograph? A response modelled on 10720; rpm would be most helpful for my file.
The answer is 2000; rpm
